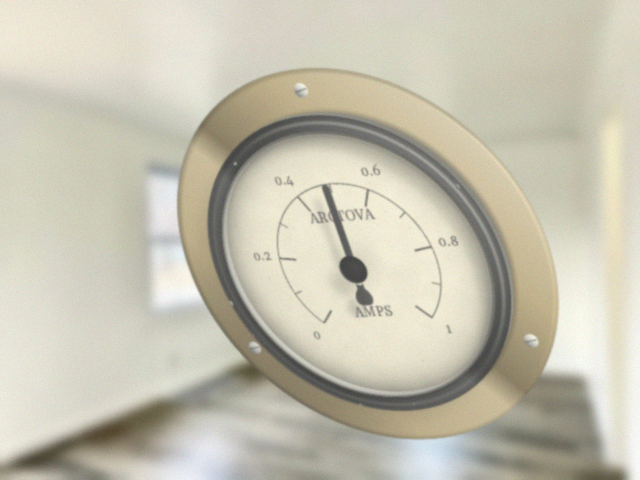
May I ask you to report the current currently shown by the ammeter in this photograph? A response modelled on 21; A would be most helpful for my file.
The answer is 0.5; A
